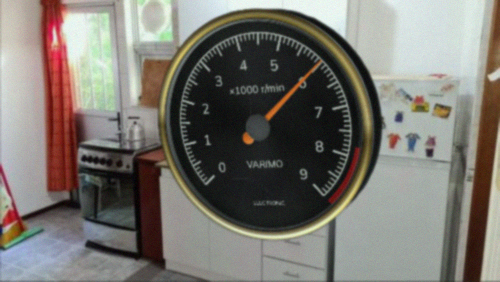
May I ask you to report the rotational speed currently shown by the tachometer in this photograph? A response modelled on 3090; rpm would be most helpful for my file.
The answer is 6000; rpm
